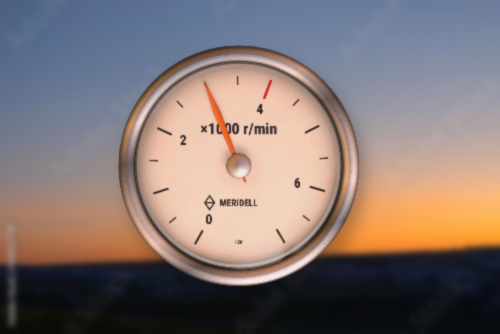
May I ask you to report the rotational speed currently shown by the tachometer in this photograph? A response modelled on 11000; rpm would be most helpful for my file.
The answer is 3000; rpm
